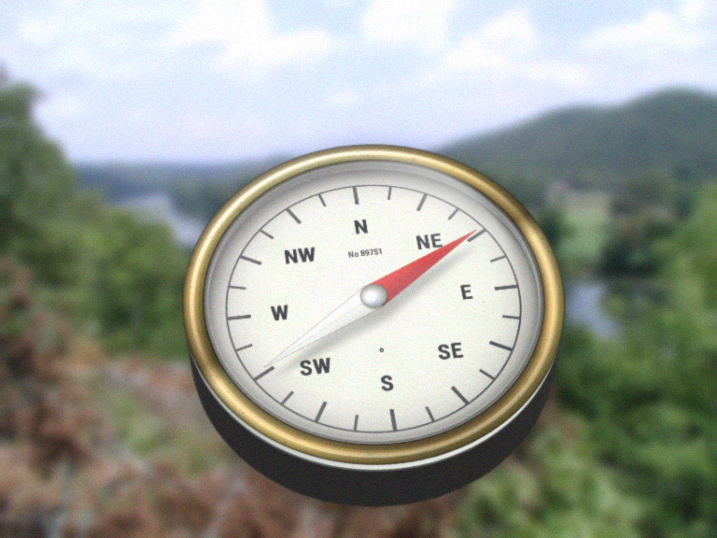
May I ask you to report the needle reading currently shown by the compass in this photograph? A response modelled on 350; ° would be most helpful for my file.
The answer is 60; °
